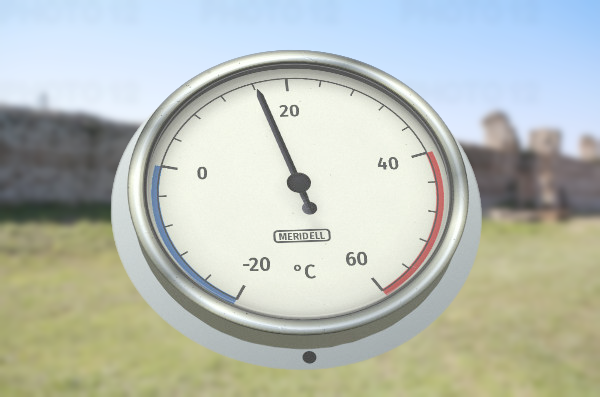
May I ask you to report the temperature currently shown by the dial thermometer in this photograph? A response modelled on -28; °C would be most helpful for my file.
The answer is 16; °C
